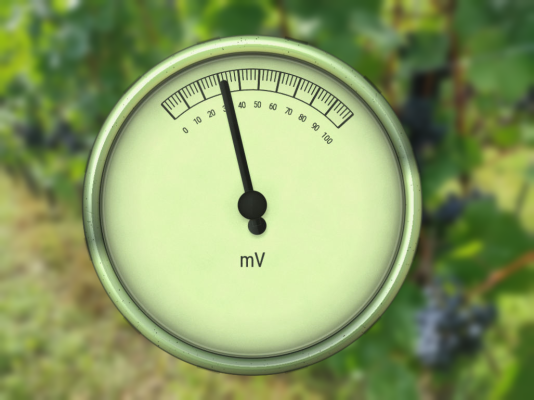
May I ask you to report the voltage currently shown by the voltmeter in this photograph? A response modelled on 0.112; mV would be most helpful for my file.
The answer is 32; mV
